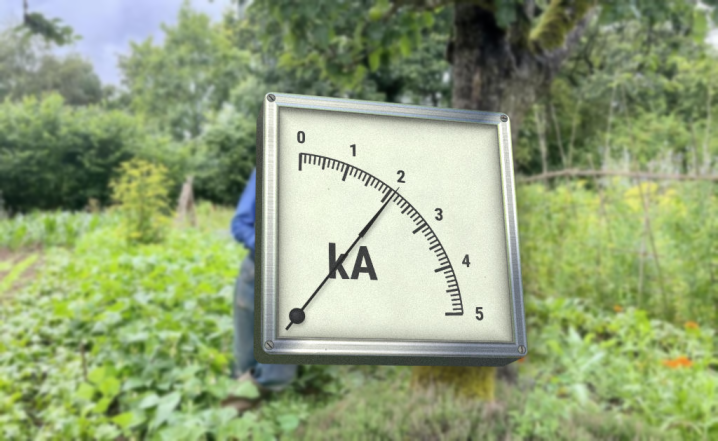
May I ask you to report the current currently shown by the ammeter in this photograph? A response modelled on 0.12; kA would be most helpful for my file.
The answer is 2.1; kA
